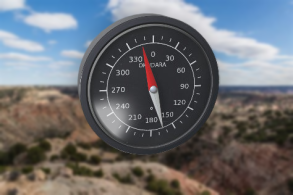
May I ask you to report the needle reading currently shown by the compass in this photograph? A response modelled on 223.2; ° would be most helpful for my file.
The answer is 345; °
